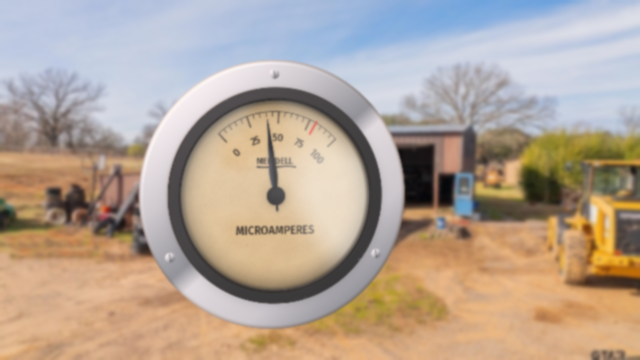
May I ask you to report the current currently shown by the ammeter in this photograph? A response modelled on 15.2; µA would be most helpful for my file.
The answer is 40; µA
